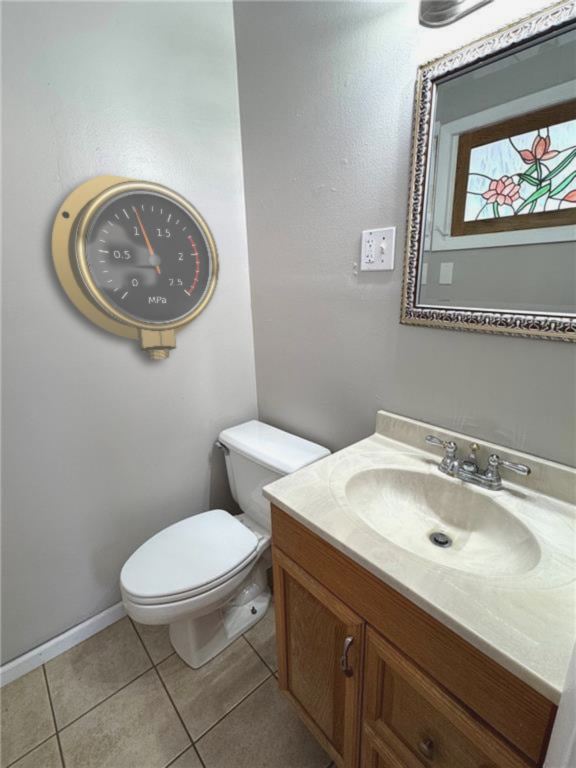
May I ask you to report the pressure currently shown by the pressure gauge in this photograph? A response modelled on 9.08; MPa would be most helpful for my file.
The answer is 1.1; MPa
